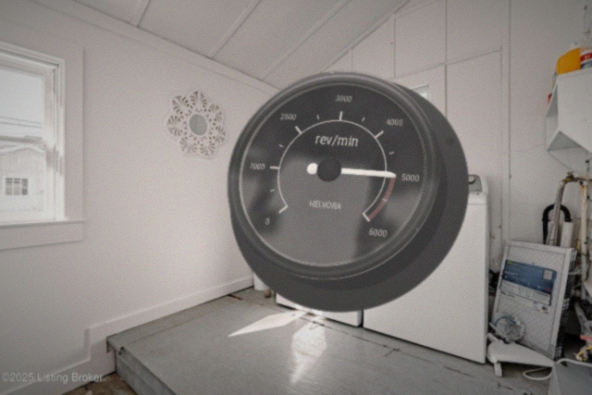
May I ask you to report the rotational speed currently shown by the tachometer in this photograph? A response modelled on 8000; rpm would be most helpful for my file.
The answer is 5000; rpm
